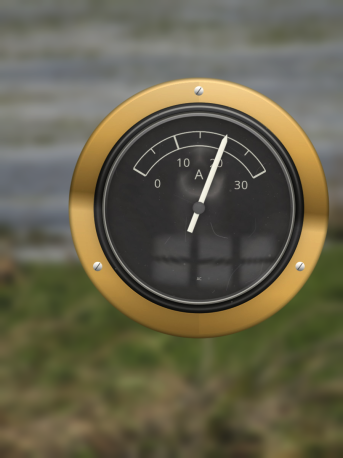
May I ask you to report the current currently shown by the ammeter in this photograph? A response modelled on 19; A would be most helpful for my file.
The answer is 20; A
